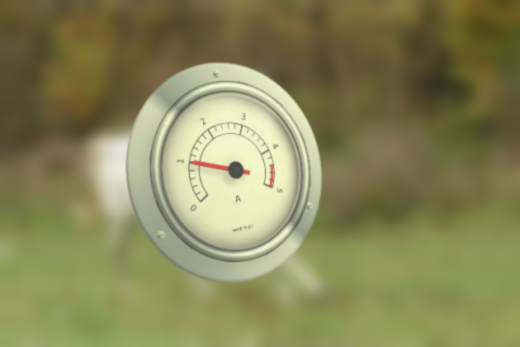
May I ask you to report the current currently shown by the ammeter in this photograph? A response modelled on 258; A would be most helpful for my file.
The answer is 1; A
